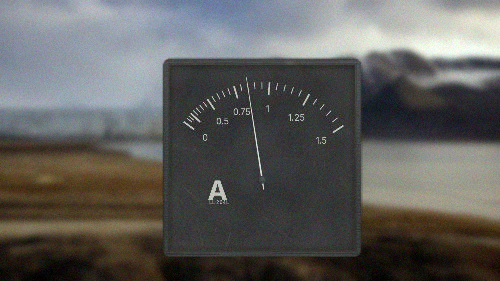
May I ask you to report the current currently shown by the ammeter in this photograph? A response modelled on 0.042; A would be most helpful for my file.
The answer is 0.85; A
